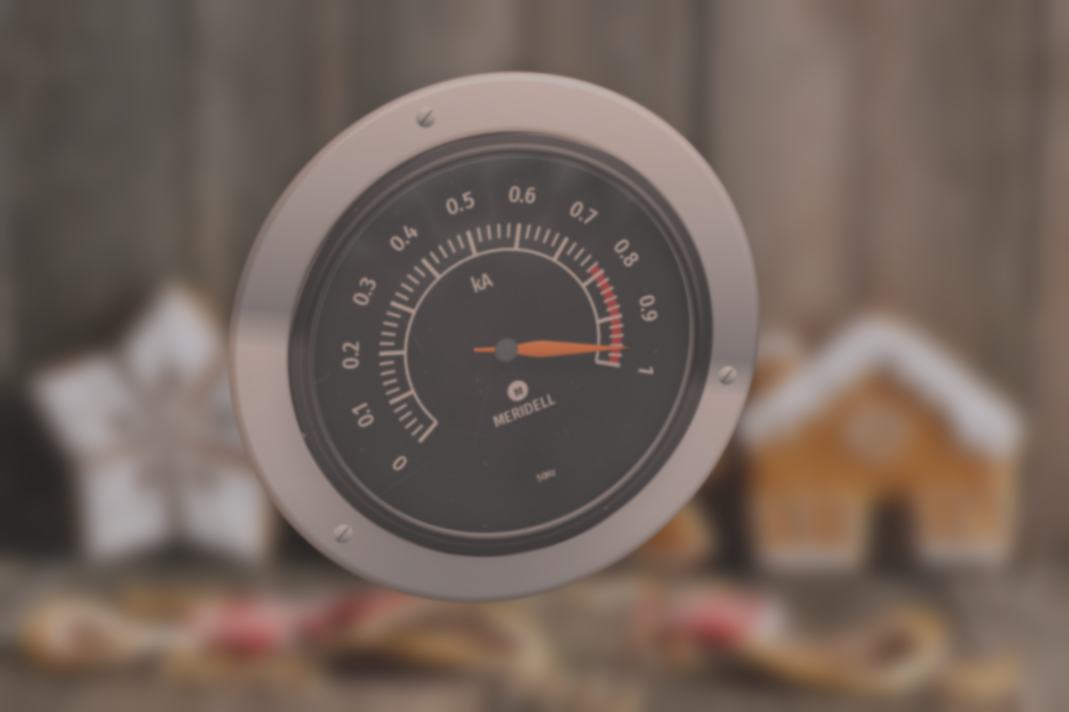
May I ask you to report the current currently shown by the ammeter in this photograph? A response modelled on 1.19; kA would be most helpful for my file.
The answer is 0.96; kA
